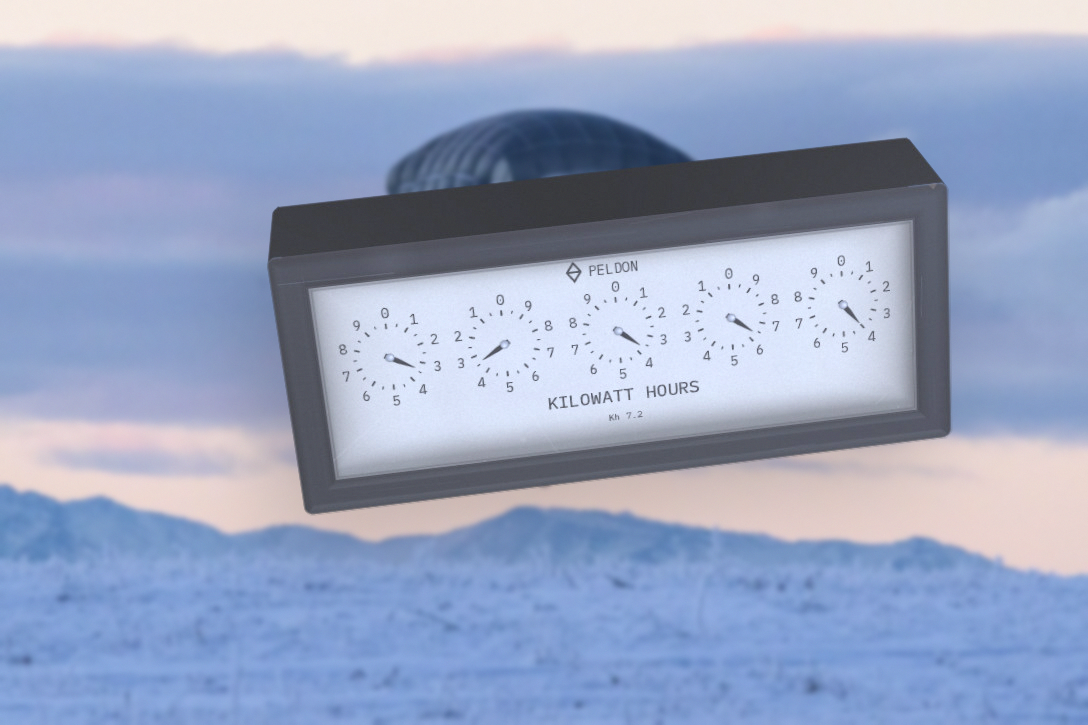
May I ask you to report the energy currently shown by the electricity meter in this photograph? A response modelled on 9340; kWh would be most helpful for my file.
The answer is 33364; kWh
